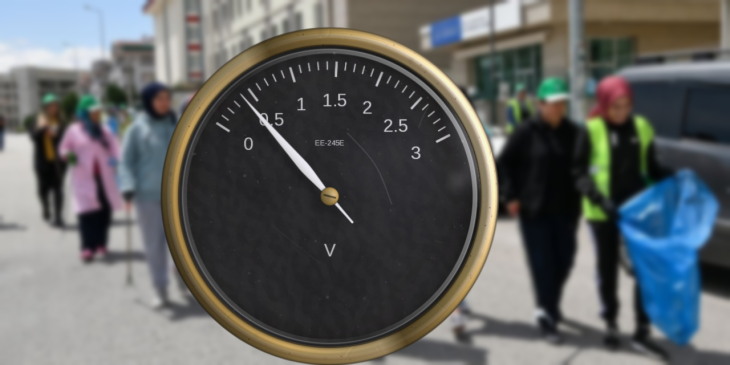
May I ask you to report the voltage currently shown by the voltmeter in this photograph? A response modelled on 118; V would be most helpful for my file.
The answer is 0.4; V
